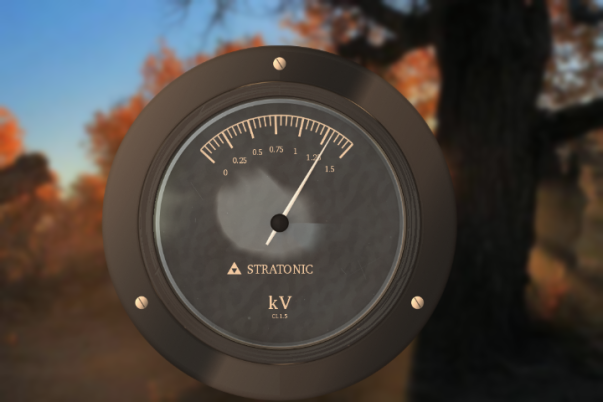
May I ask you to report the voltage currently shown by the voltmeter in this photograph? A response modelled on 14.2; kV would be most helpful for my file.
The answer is 1.3; kV
